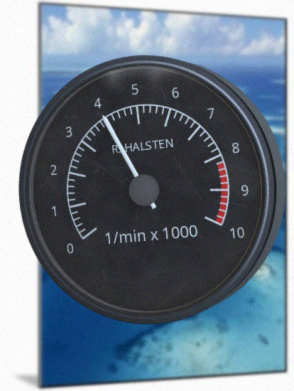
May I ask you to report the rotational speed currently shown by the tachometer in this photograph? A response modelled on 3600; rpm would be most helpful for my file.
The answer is 4000; rpm
